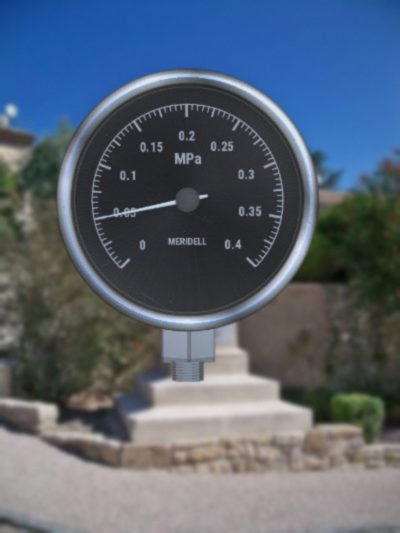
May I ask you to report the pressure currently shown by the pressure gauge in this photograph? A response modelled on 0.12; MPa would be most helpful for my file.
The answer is 0.05; MPa
